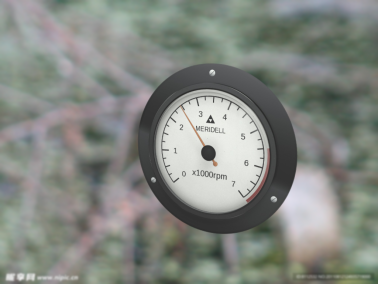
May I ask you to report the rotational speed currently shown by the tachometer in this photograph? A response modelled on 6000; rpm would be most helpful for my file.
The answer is 2500; rpm
